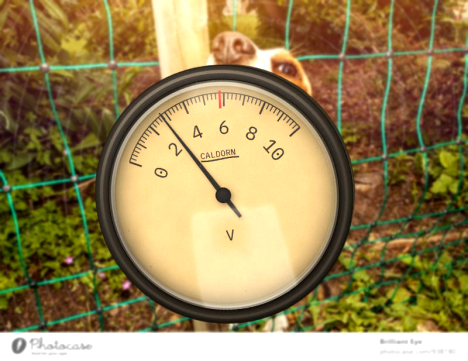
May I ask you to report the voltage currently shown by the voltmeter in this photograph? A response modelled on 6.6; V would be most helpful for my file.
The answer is 2.8; V
